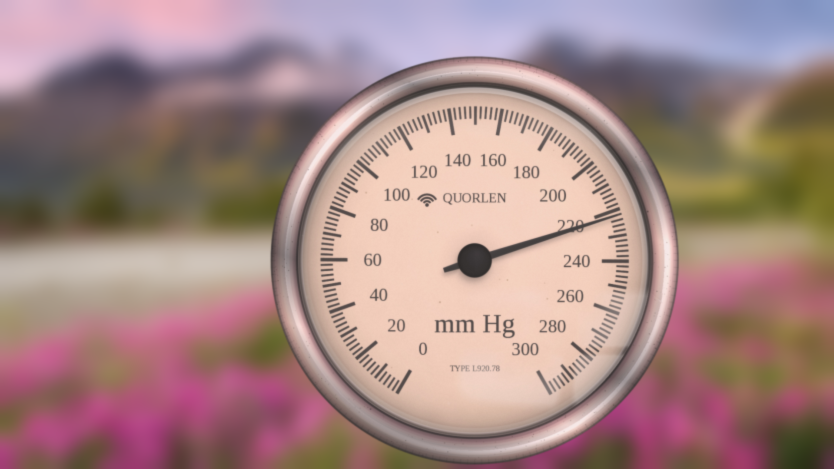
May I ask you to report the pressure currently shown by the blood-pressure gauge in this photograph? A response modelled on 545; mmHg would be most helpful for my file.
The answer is 222; mmHg
